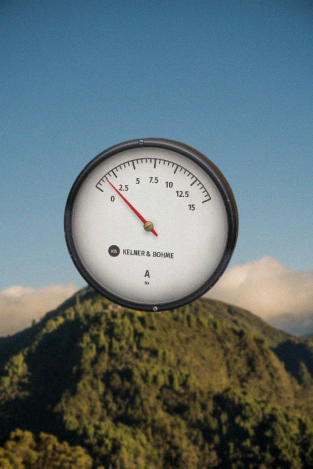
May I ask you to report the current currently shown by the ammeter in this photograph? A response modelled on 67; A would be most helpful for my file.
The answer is 1.5; A
